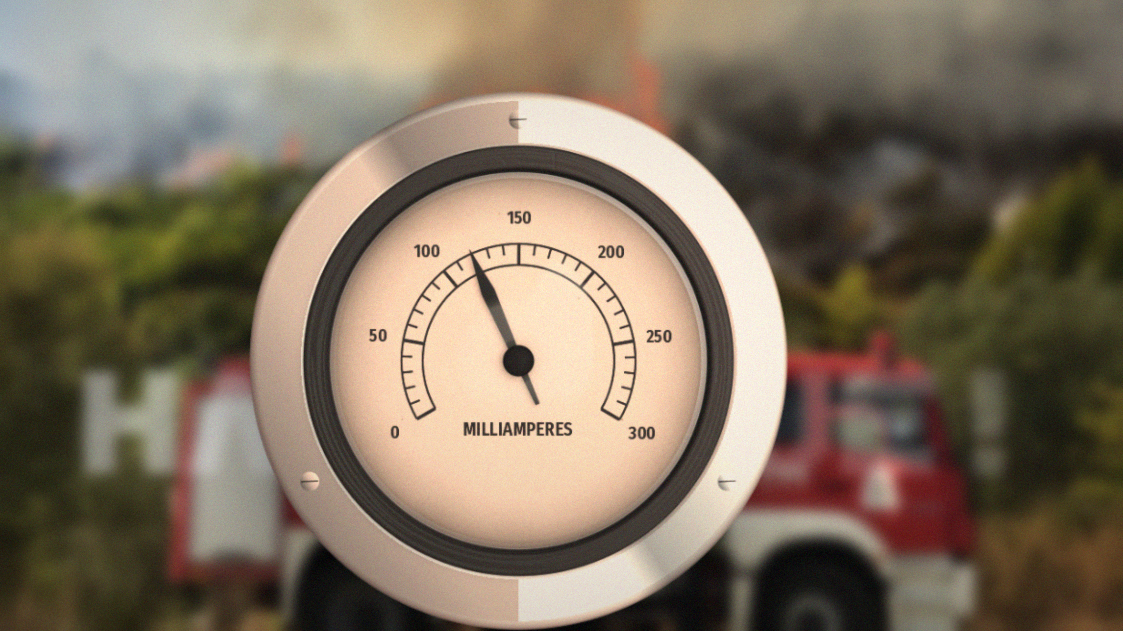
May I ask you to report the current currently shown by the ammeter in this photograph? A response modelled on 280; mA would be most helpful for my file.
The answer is 120; mA
